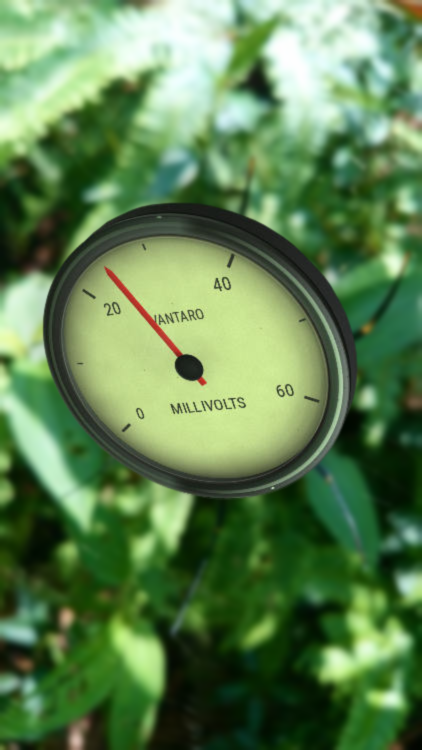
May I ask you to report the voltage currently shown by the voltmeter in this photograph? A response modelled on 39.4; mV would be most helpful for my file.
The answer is 25; mV
